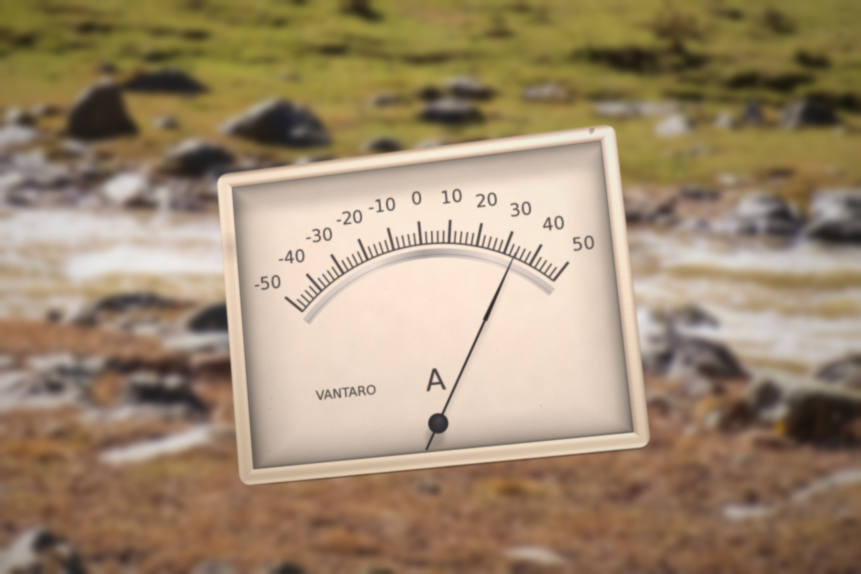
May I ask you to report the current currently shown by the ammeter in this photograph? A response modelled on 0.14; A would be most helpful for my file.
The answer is 34; A
